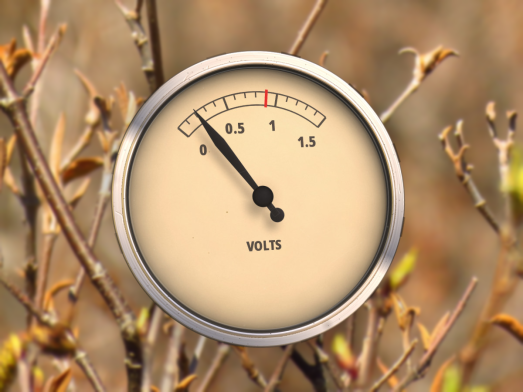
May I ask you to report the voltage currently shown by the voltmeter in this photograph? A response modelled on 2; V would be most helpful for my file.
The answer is 0.2; V
